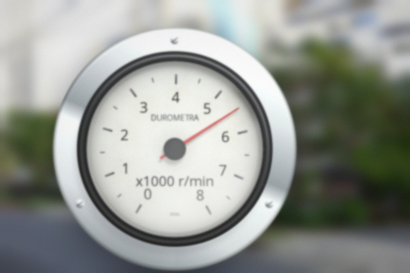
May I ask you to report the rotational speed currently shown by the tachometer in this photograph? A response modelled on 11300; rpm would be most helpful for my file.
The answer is 5500; rpm
